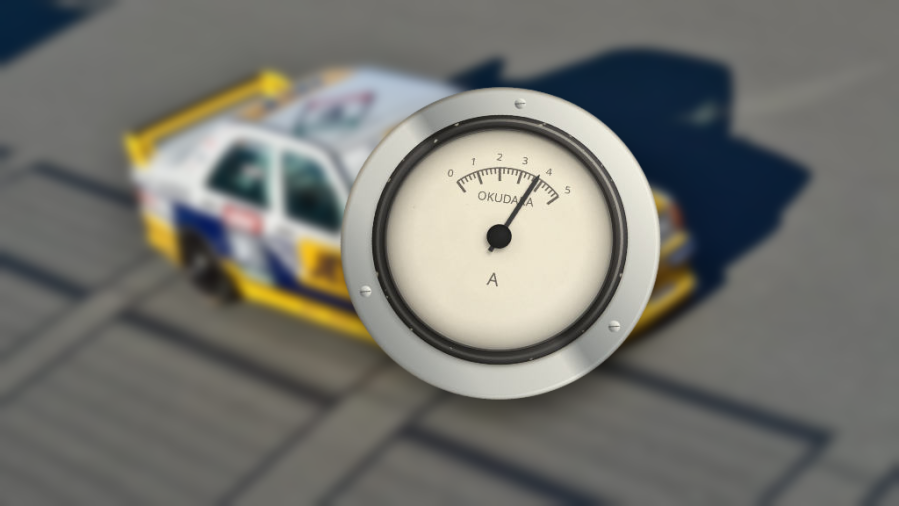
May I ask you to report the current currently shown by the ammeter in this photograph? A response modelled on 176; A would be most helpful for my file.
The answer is 3.8; A
